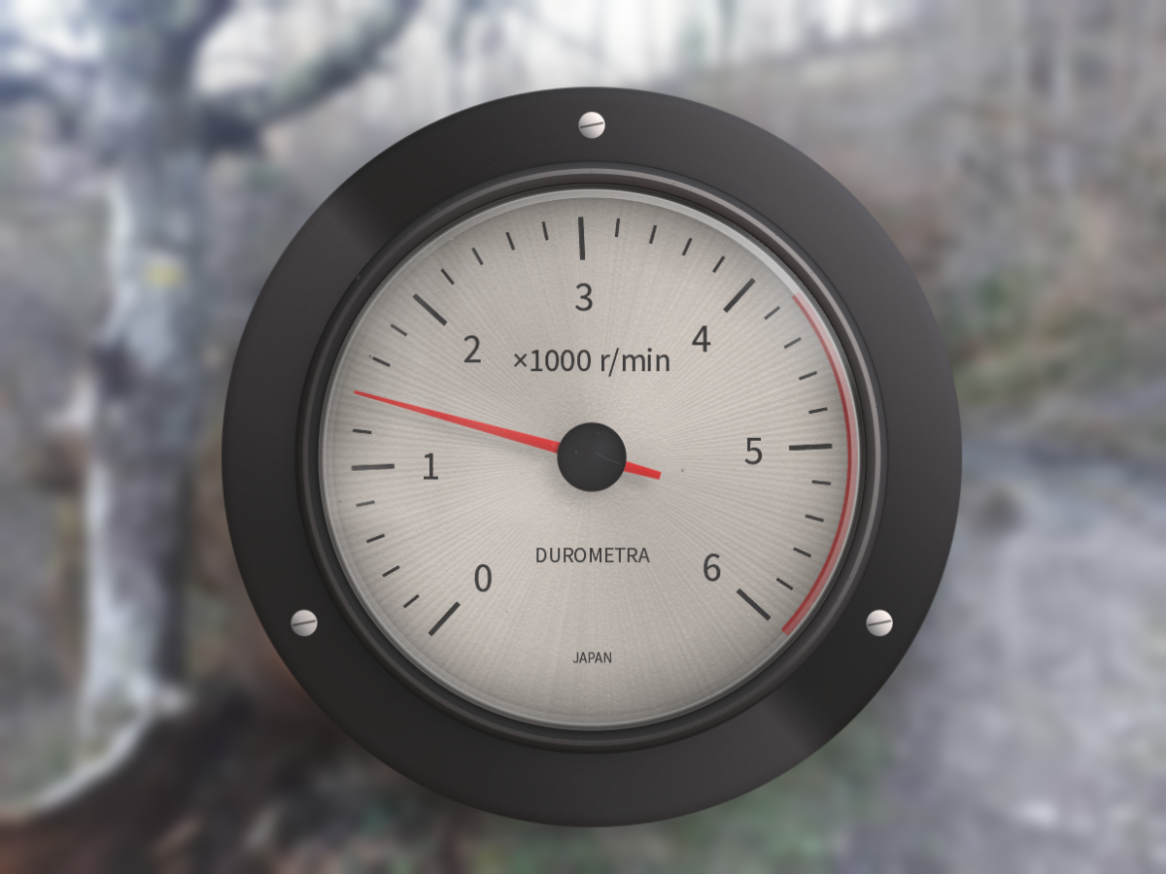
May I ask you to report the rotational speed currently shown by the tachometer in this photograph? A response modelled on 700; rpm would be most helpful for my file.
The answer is 1400; rpm
